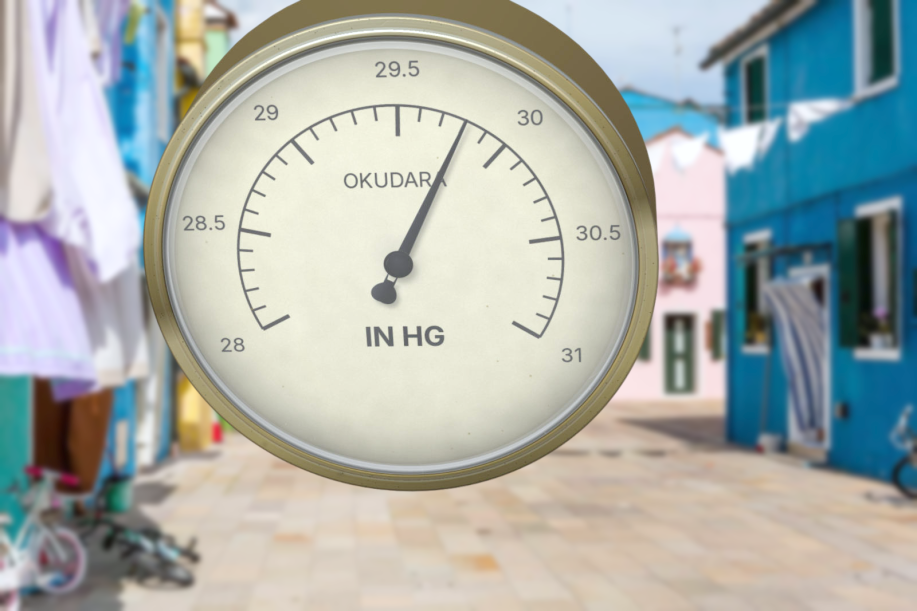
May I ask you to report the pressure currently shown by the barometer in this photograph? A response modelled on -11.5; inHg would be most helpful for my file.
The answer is 29.8; inHg
